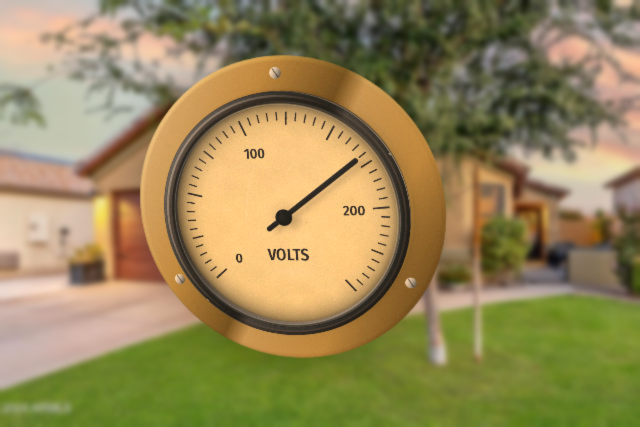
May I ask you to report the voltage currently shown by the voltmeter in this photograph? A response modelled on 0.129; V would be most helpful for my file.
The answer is 170; V
